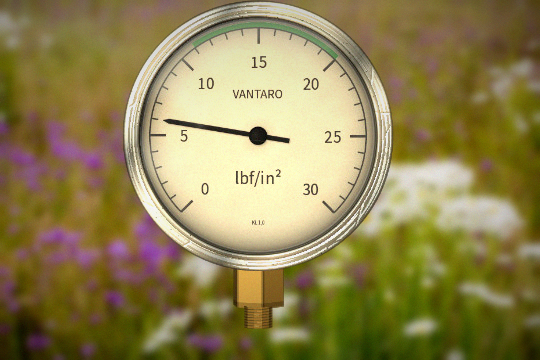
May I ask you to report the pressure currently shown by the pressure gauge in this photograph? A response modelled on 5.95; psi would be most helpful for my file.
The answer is 6; psi
